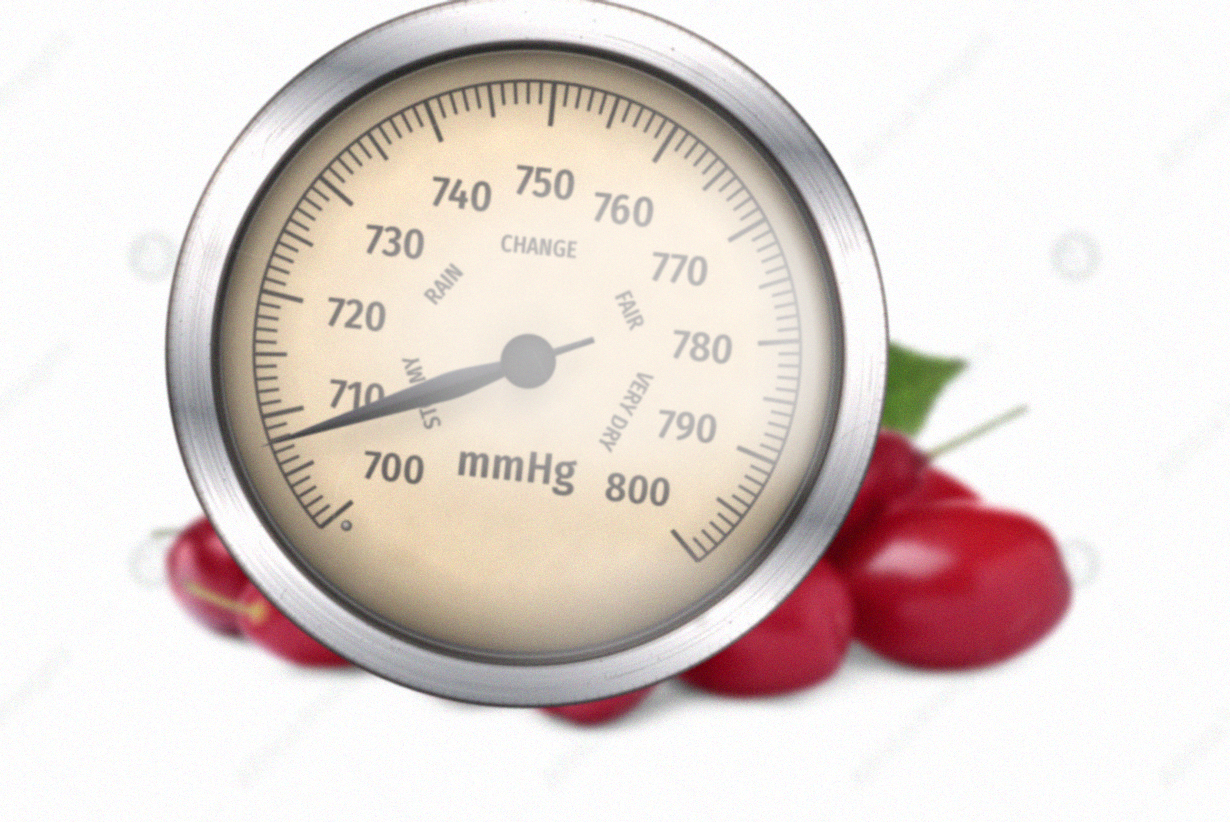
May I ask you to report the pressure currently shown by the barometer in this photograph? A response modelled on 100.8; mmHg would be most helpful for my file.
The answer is 708; mmHg
